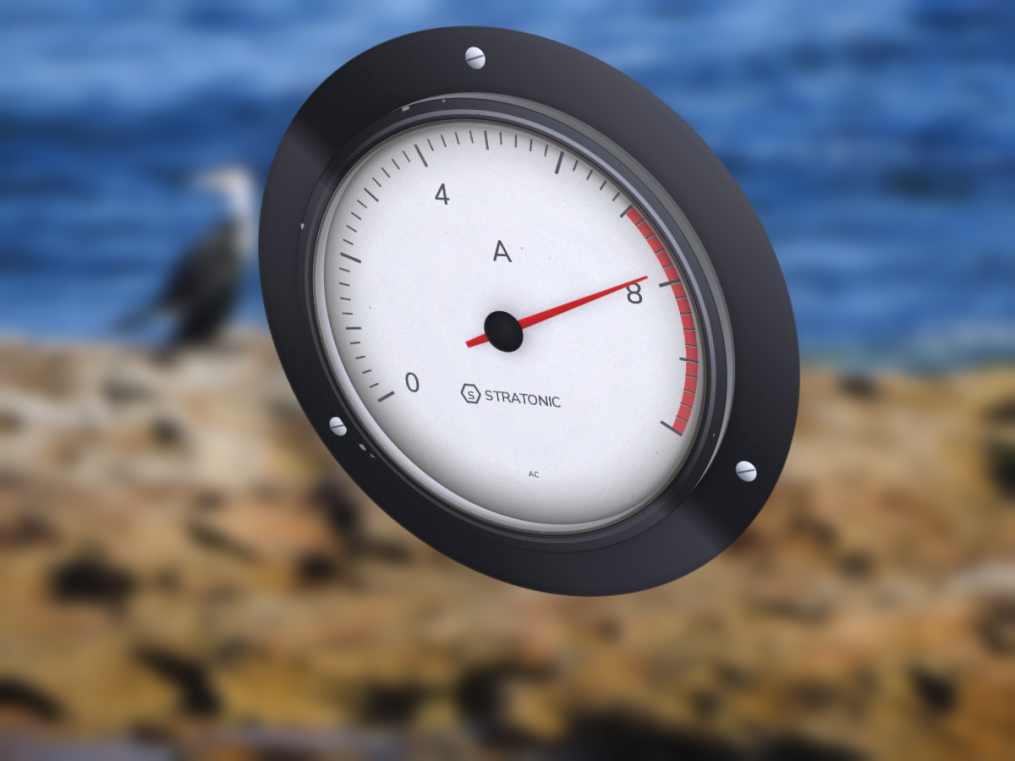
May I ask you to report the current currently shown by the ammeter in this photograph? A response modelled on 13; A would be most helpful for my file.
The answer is 7.8; A
